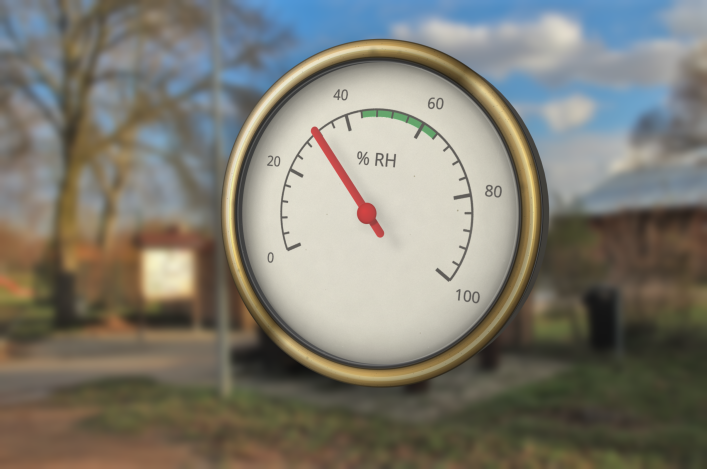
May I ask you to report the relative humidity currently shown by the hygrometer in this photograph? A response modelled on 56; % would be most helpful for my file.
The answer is 32; %
